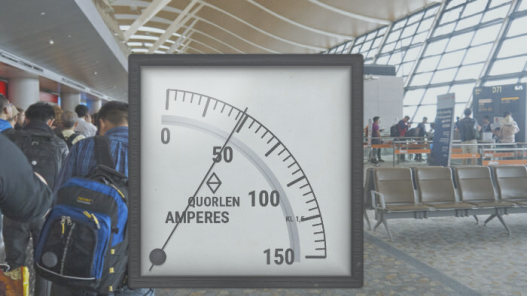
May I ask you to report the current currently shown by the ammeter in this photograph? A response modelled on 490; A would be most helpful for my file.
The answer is 47.5; A
